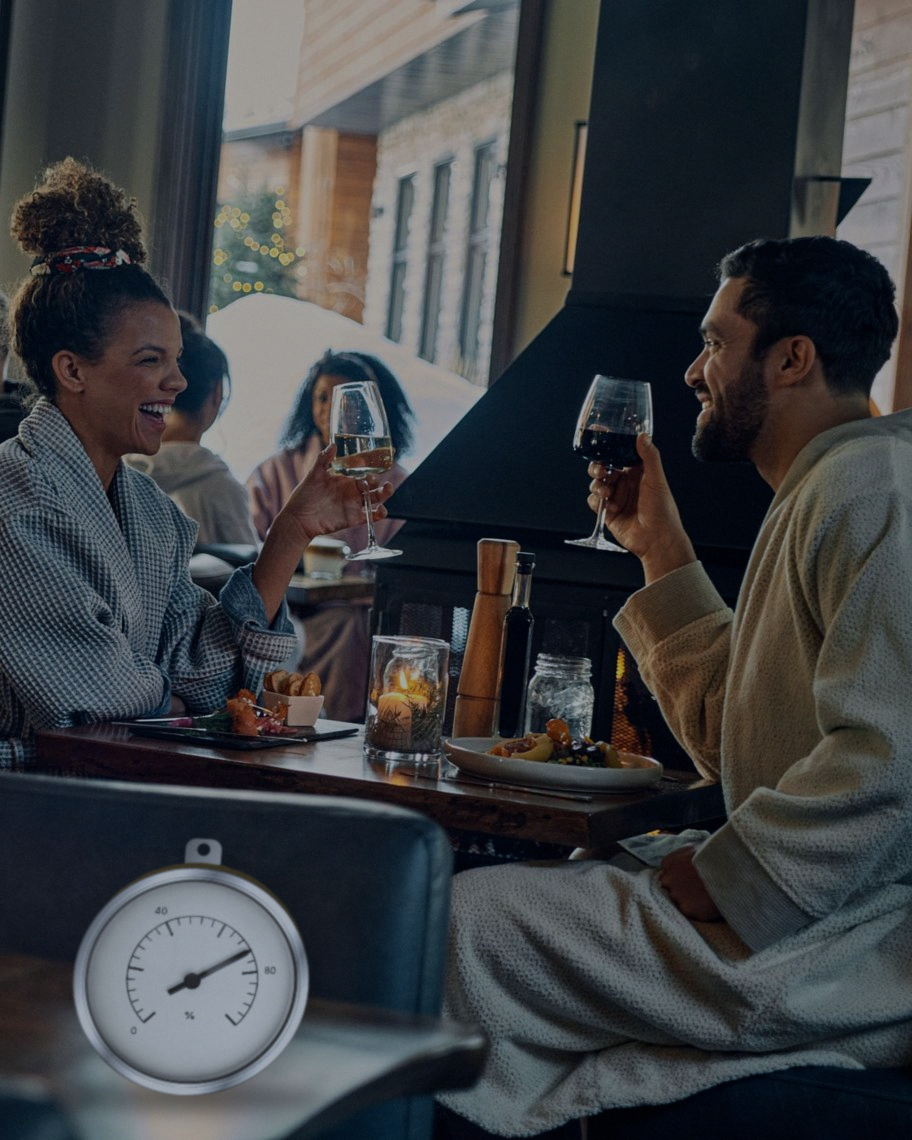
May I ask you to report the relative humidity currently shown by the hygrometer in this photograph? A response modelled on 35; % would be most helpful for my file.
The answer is 72; %
